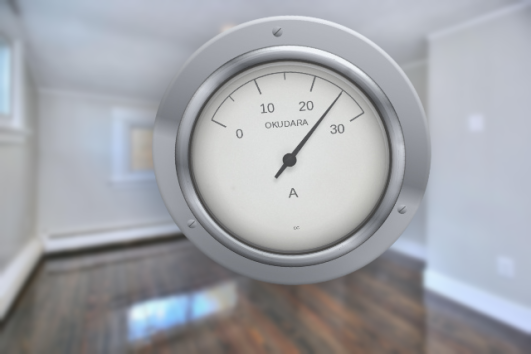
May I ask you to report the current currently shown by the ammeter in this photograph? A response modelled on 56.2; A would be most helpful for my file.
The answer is 25; A
